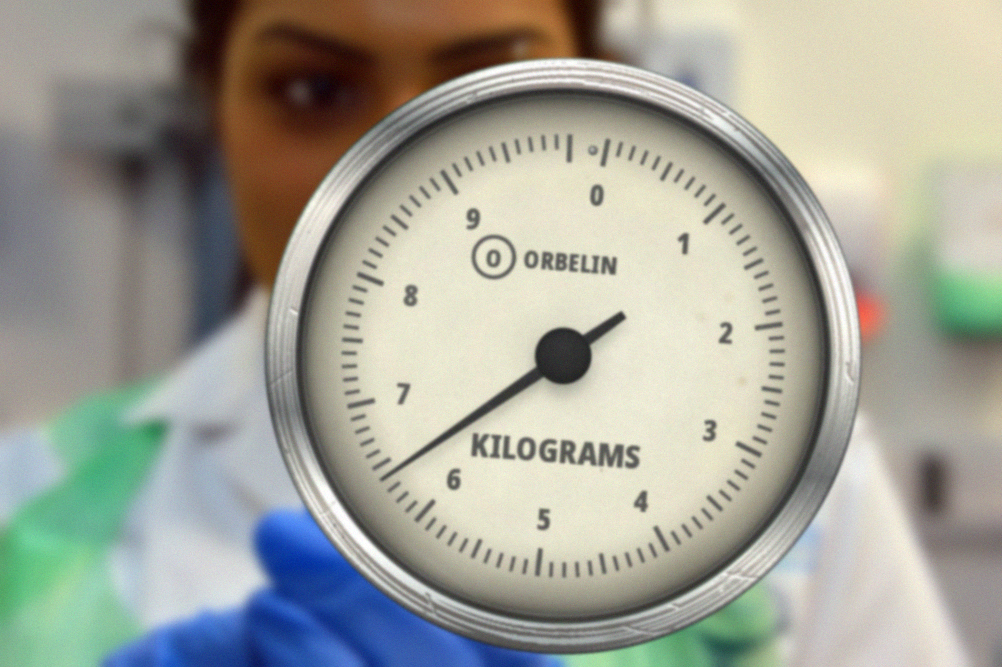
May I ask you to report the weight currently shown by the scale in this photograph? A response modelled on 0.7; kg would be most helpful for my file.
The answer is 6.4; kg
